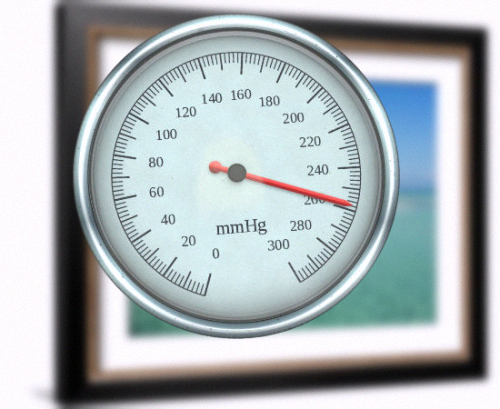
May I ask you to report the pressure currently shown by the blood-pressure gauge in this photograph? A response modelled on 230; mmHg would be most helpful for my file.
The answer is 258; mmHg
